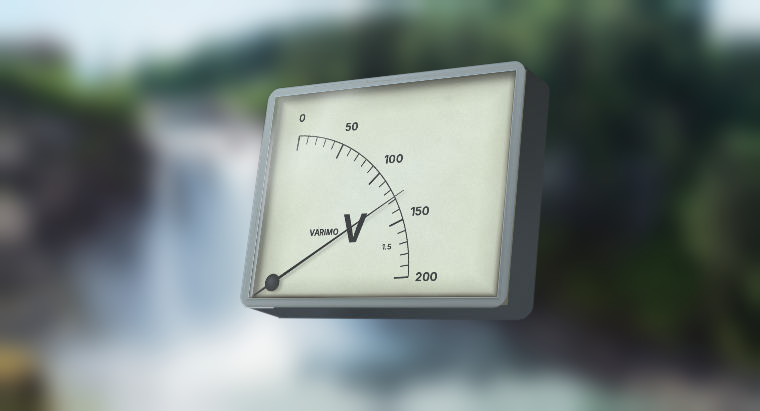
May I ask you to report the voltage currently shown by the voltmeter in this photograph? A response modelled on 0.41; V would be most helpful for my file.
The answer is 130; V
